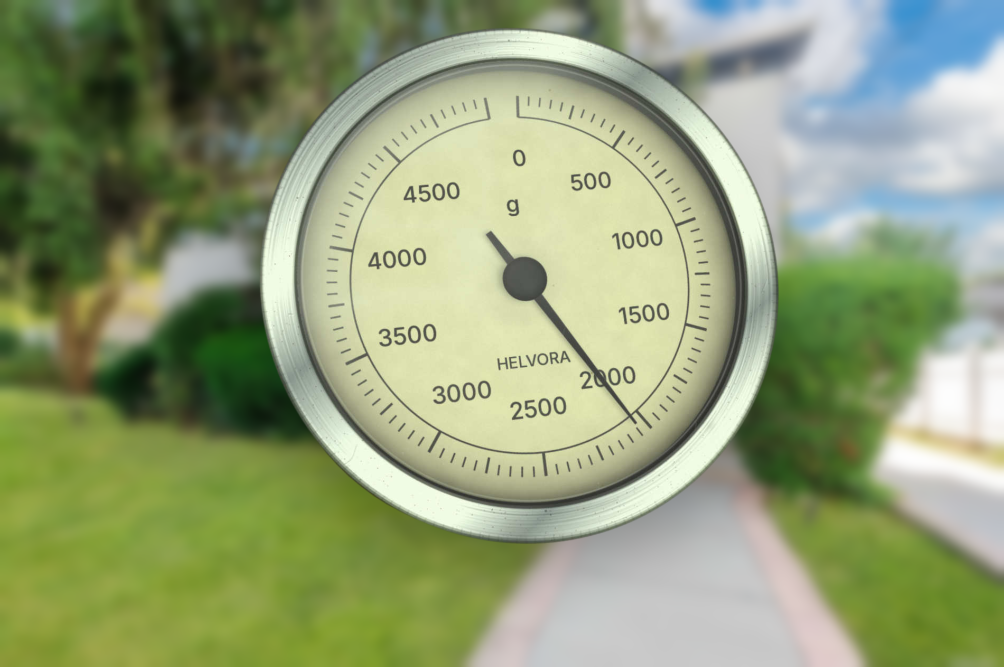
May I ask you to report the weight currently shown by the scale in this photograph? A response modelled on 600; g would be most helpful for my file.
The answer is 2050; g
